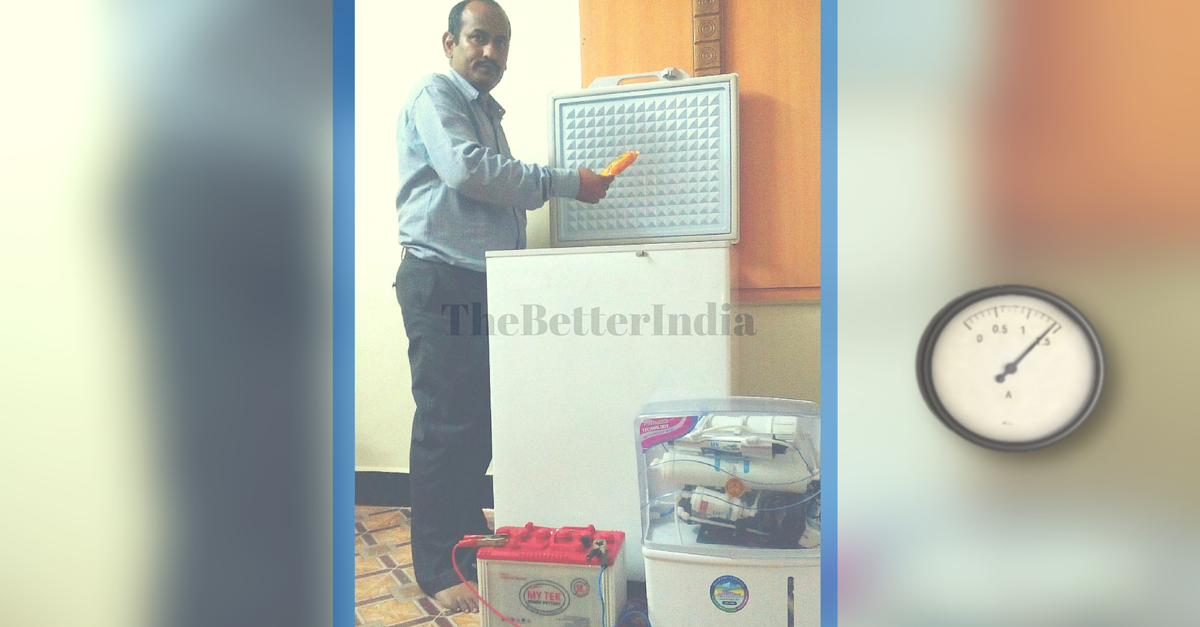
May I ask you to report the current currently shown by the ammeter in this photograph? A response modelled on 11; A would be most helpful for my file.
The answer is 1.4; A
